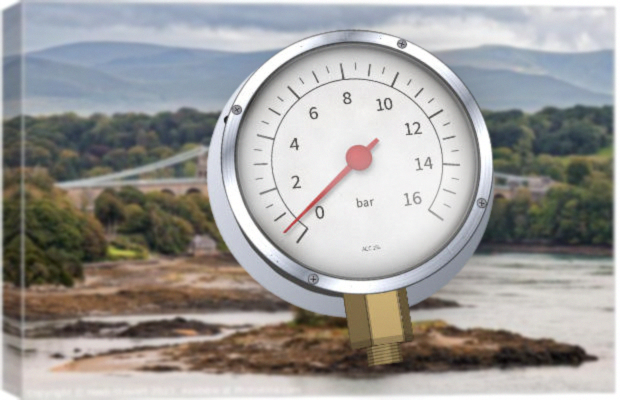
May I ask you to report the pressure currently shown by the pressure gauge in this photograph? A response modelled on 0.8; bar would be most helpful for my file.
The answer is 0.5; bar
